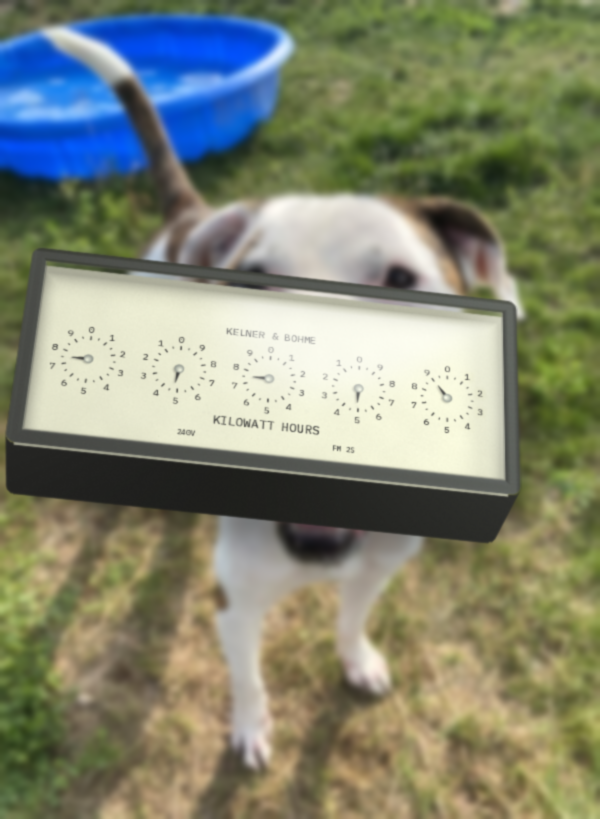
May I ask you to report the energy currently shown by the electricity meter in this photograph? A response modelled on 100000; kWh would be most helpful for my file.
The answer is 74749; kWh
